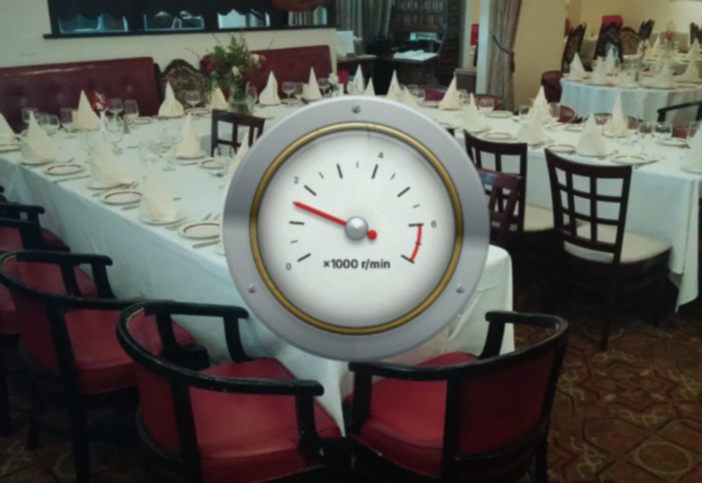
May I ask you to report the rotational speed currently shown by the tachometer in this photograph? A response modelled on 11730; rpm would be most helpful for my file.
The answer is 1500; rpm
